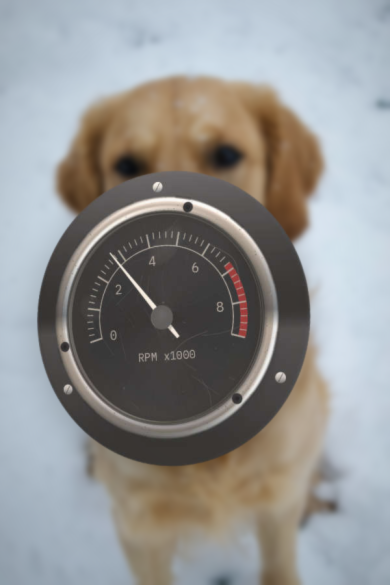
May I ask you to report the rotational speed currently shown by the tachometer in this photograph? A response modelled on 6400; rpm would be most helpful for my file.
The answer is 2800; rpm
